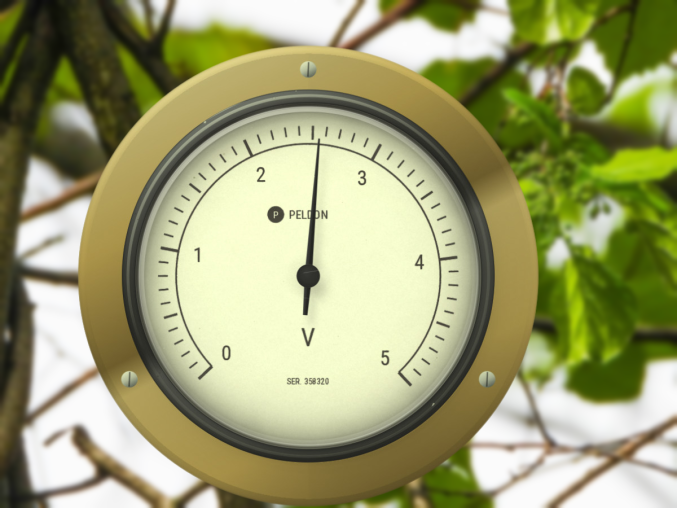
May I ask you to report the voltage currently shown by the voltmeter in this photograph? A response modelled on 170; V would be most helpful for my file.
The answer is 2.55; V
